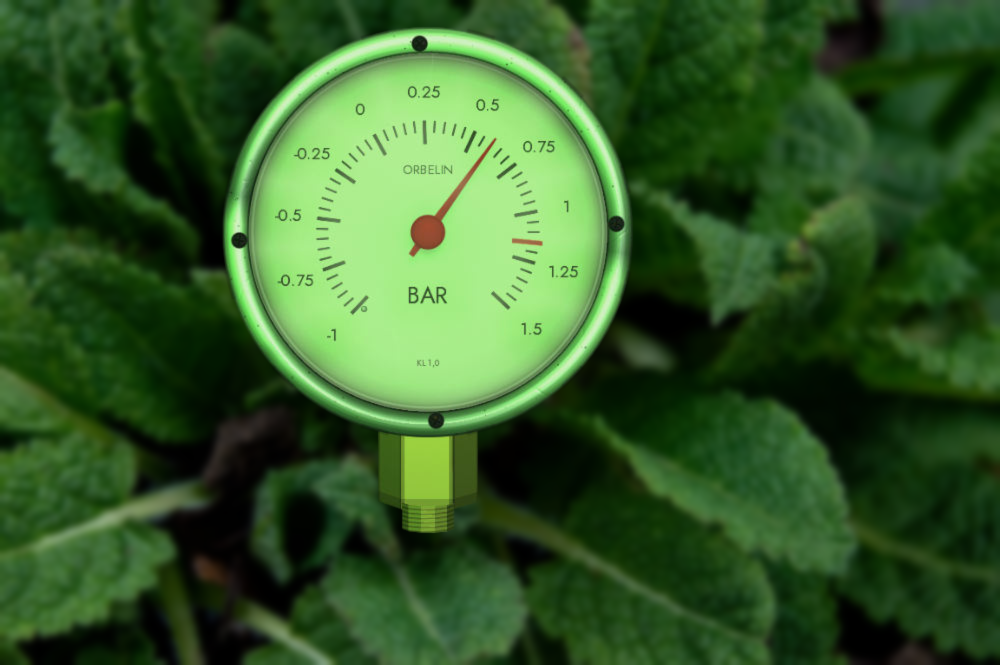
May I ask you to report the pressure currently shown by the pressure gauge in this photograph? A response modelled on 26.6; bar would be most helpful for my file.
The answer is 0.6; bar
